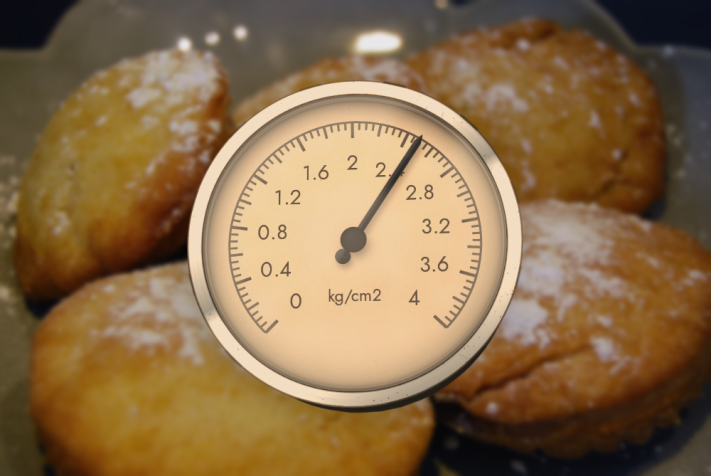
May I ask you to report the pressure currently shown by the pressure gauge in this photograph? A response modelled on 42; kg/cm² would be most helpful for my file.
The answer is 2.5; kg/cm²
